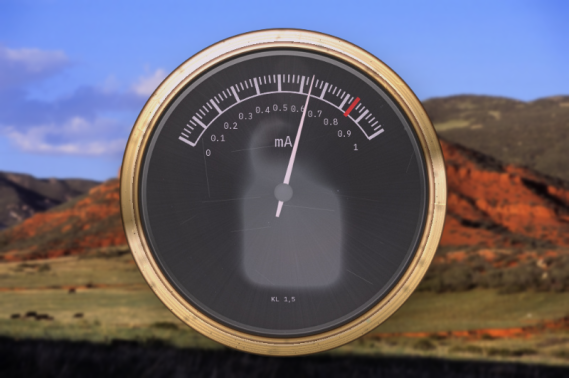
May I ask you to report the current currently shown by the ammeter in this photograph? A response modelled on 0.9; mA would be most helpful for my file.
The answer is 0.64; mA
